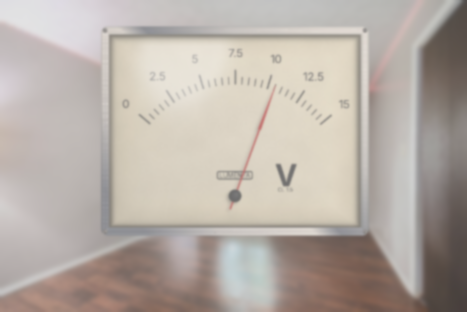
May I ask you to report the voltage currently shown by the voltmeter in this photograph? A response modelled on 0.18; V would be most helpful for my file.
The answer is 10.5; V
